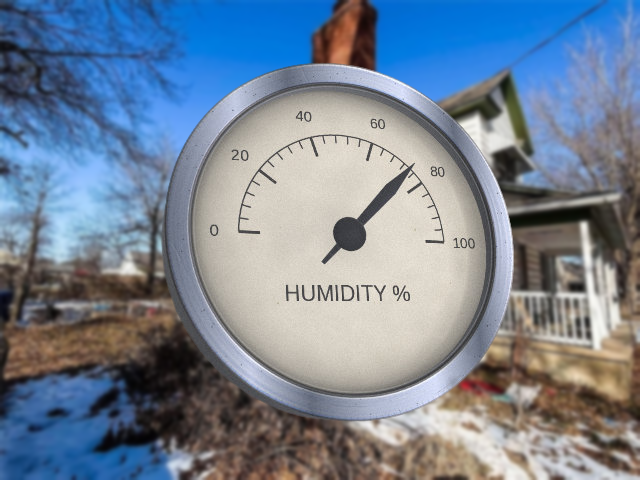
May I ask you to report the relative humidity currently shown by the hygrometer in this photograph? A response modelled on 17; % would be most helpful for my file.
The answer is 74; %
